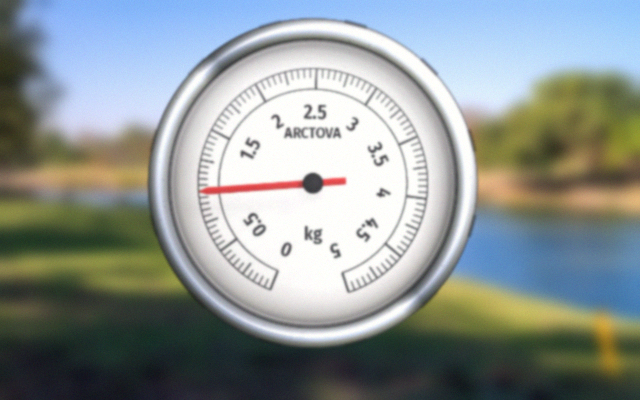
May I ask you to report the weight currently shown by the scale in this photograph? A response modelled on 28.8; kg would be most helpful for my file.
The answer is 1; kg
